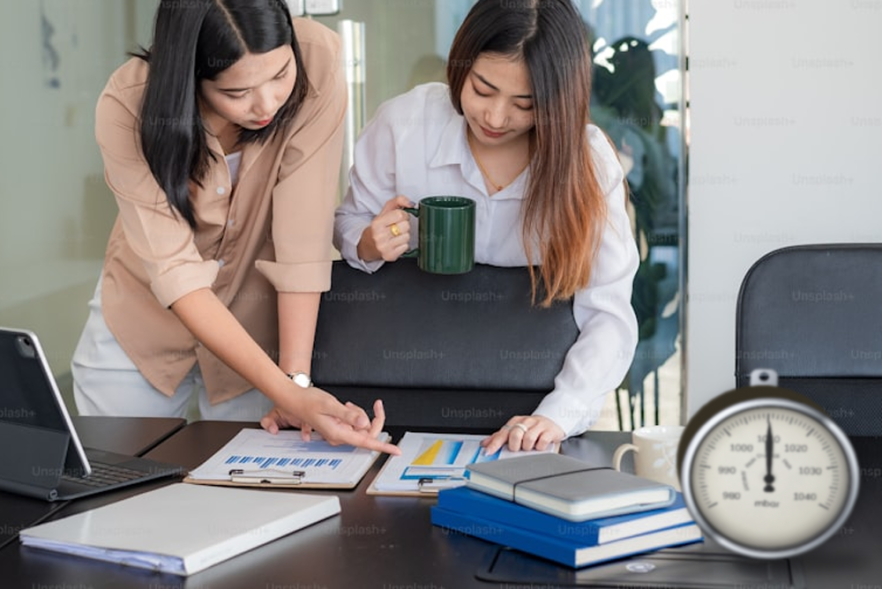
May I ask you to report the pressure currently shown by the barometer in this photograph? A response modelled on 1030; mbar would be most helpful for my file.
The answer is 1010; mbar
